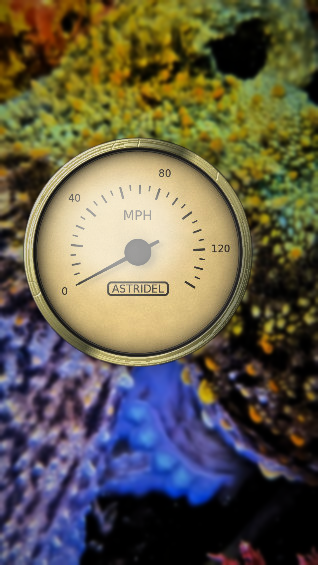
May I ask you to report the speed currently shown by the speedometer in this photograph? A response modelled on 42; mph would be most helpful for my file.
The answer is 0; mph
